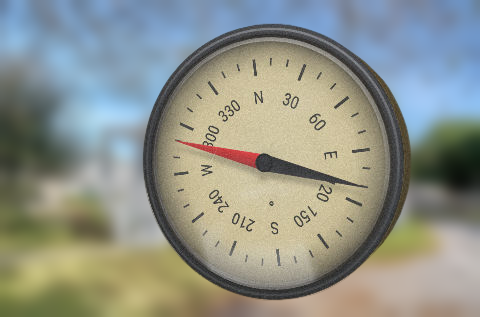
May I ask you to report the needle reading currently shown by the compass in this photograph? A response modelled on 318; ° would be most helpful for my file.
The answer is 290; °
